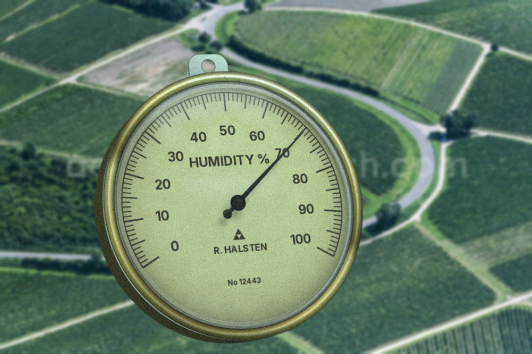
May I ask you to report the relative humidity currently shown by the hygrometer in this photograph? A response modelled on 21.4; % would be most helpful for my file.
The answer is 70; %
